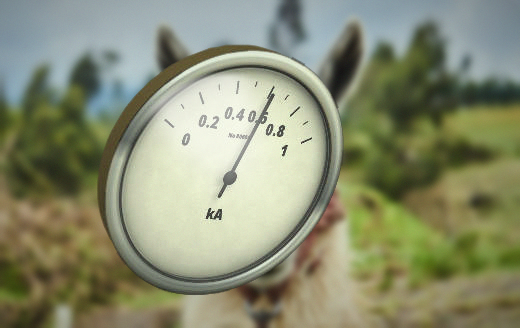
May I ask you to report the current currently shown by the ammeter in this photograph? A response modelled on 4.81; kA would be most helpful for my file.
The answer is 0.6; kA
